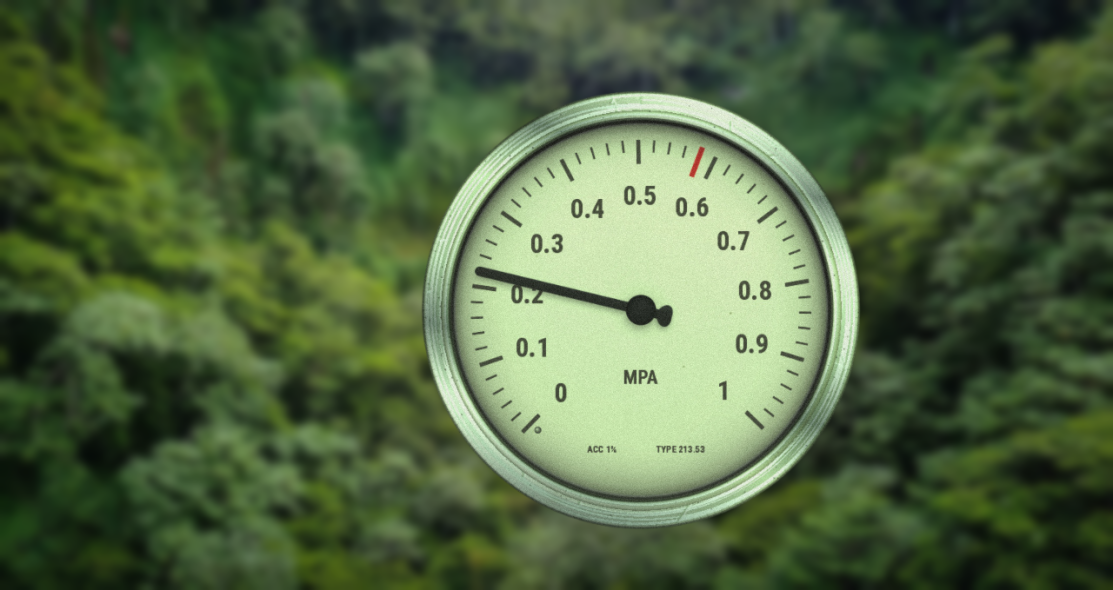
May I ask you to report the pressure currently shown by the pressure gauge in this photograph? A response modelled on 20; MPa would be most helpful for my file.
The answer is 0.22; MPa
